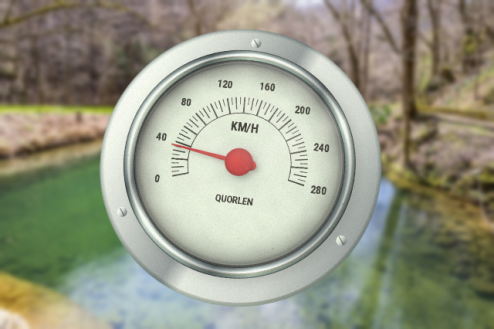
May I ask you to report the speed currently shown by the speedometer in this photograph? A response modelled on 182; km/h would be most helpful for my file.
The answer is 35; km/h
